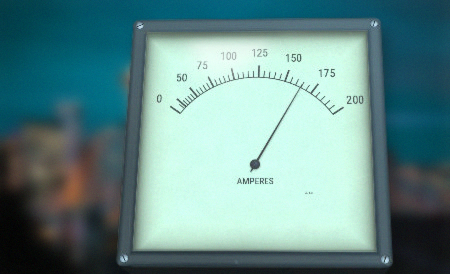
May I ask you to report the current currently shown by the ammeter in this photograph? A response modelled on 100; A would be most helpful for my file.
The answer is 165; A
